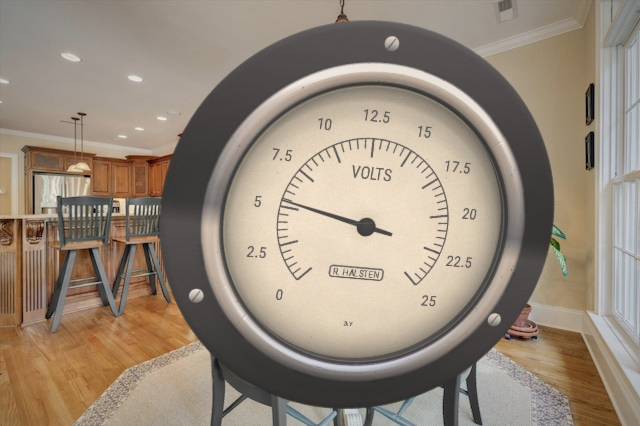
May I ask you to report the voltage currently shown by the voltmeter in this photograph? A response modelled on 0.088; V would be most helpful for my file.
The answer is 5.5; V
